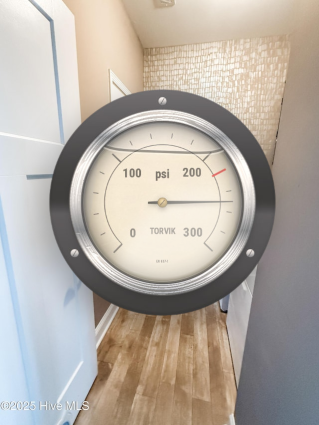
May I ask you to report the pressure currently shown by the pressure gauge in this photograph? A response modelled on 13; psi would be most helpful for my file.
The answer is 250; psi
